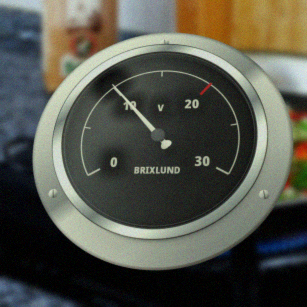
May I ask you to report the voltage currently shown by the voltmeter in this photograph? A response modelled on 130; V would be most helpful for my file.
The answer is 10; V
